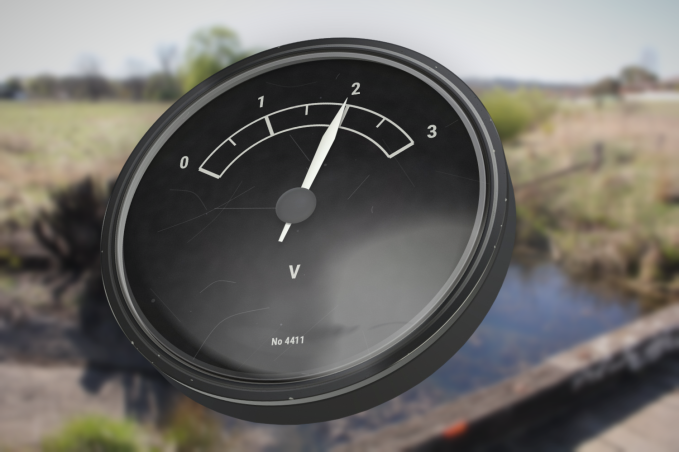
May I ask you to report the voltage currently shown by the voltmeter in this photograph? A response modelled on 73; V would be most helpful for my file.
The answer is 2; V
